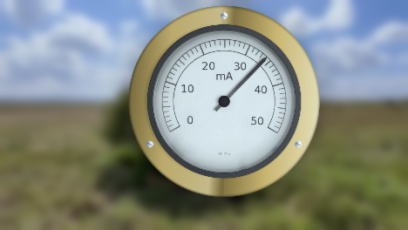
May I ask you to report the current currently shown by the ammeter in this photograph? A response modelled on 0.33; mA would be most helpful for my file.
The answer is 34; mA
